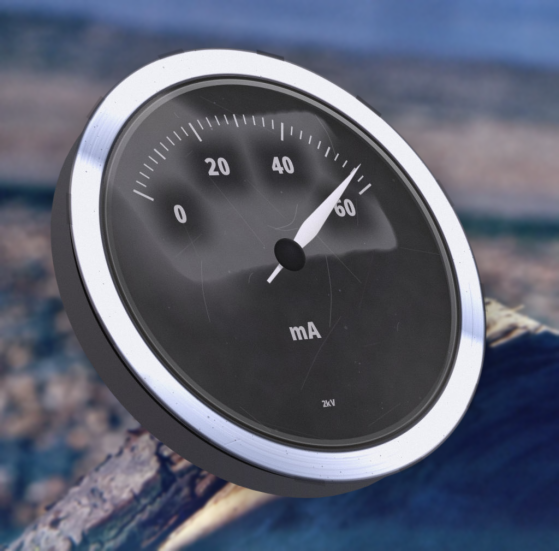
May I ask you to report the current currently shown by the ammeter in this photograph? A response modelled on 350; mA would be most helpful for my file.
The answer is 56; mA
